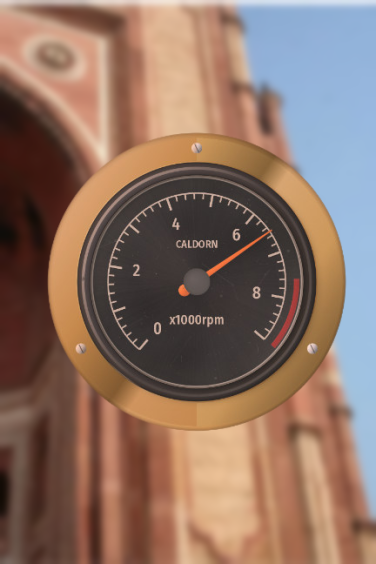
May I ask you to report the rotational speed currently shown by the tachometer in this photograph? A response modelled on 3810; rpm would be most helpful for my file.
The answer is 6500; rpm
